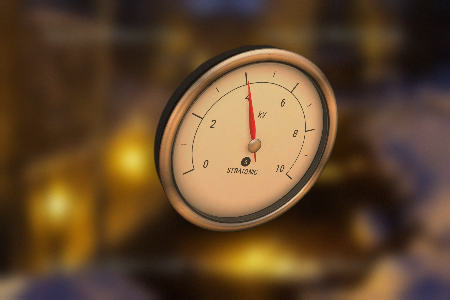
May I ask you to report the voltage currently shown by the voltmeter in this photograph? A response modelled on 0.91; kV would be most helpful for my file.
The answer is 4; kV
